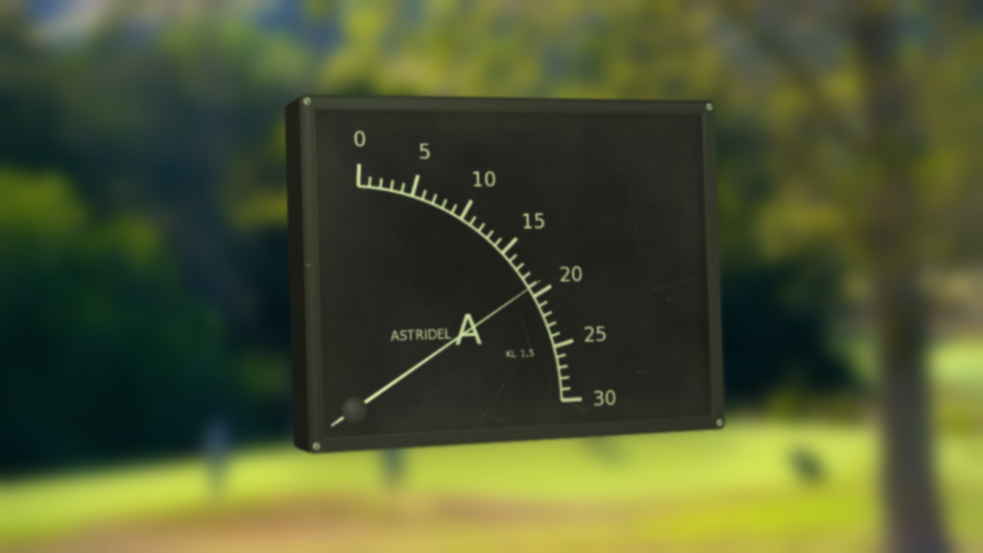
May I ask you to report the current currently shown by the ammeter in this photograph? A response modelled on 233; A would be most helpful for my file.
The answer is 19; A
